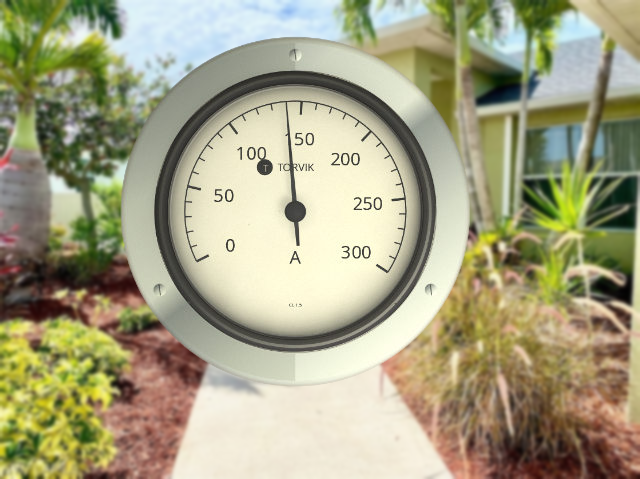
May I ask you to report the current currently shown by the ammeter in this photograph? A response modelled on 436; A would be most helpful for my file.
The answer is 140; A
